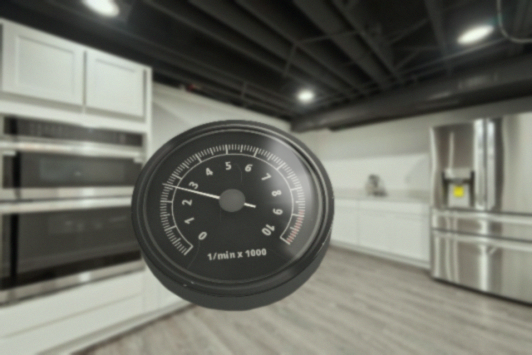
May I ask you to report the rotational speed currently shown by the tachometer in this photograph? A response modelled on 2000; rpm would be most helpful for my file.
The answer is 2500; rpm
